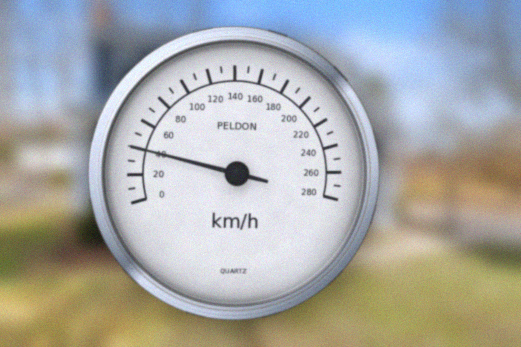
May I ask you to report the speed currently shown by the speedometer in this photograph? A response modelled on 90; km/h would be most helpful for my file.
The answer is 40; km/h
